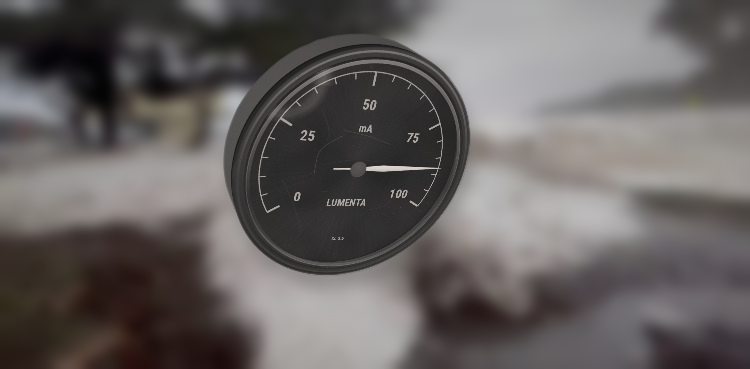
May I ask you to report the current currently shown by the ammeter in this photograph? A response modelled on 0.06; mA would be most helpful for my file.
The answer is 87.5; mA
